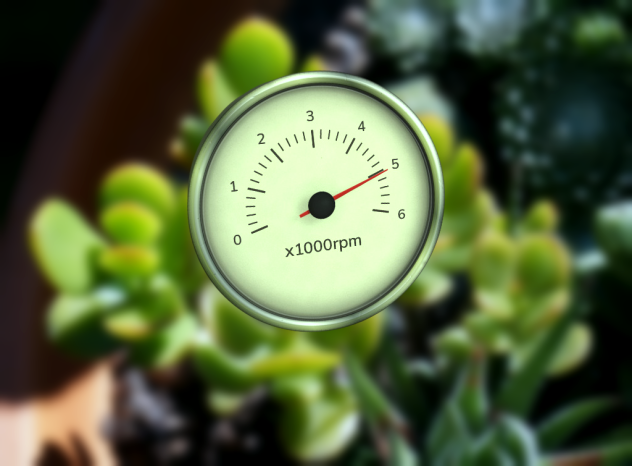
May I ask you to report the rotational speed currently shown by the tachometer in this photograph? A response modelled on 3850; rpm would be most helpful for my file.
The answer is 5000; rpm
